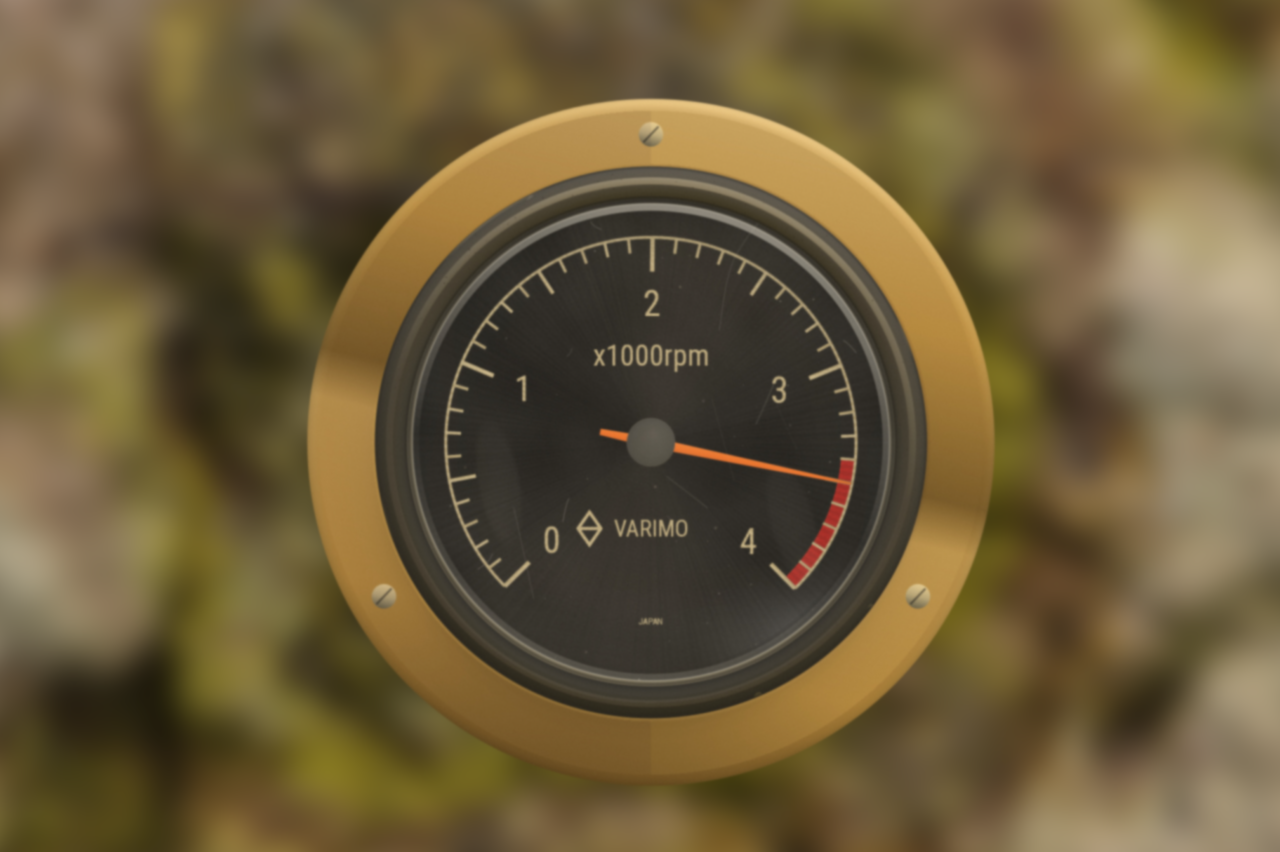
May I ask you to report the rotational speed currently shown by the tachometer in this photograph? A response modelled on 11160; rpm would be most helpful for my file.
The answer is 3500; rpm
